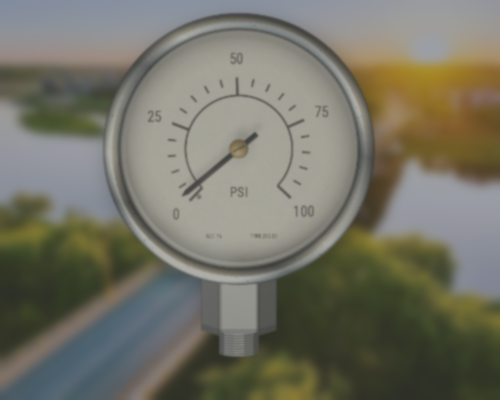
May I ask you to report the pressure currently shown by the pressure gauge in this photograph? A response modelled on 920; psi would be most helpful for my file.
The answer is 2.5; psi
